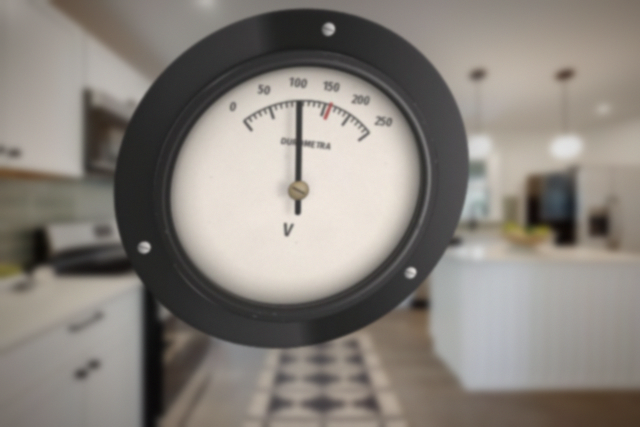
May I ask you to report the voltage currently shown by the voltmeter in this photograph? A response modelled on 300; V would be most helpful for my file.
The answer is 100; V
